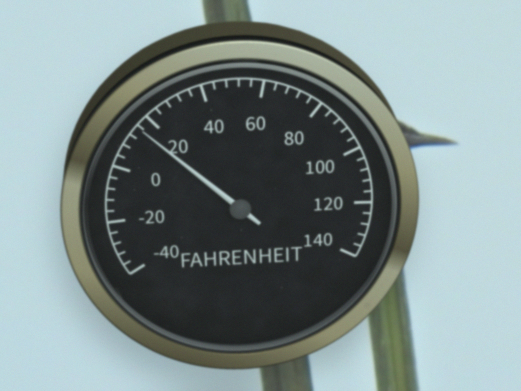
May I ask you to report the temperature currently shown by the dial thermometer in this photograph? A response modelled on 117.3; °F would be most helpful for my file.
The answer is 16; °F
